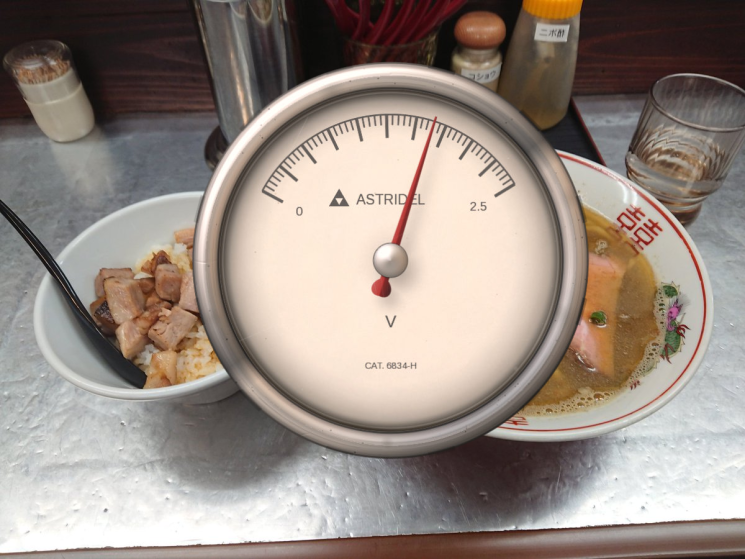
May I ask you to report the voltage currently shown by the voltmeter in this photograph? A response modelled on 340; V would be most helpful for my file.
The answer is 1.65; V
